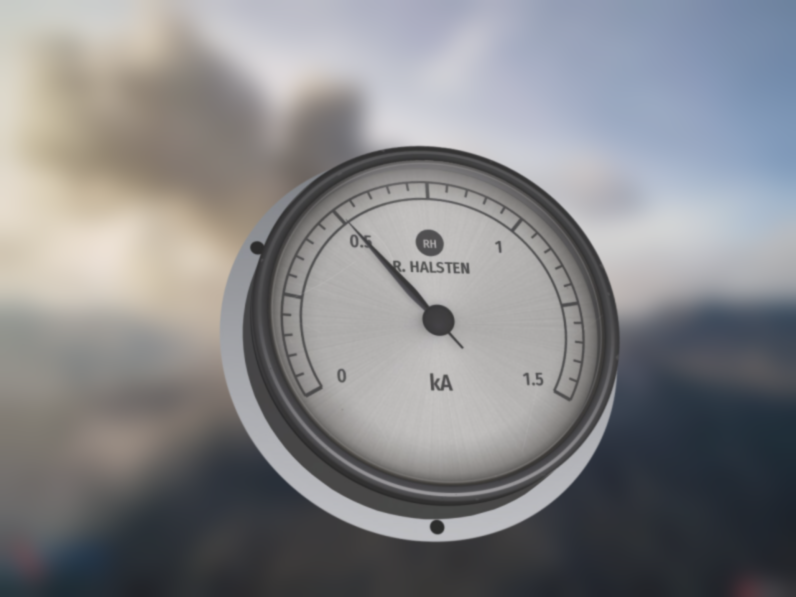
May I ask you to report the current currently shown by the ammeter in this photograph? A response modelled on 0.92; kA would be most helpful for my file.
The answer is 0.5; kA
